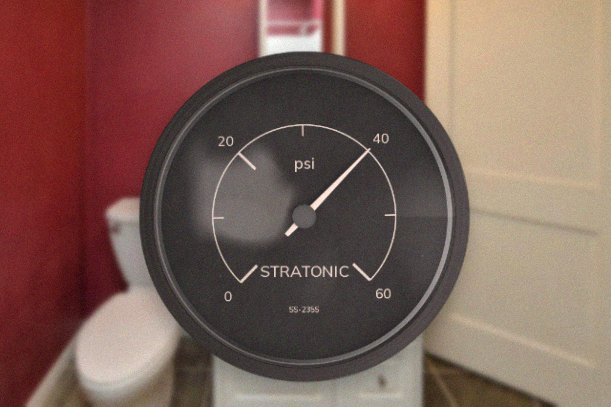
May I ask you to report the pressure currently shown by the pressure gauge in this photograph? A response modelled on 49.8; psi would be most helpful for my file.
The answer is 40; psi
